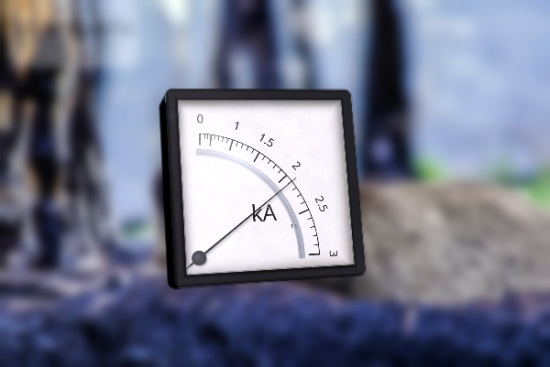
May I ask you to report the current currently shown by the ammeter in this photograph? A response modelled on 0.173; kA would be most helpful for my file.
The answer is 2.1; kA
